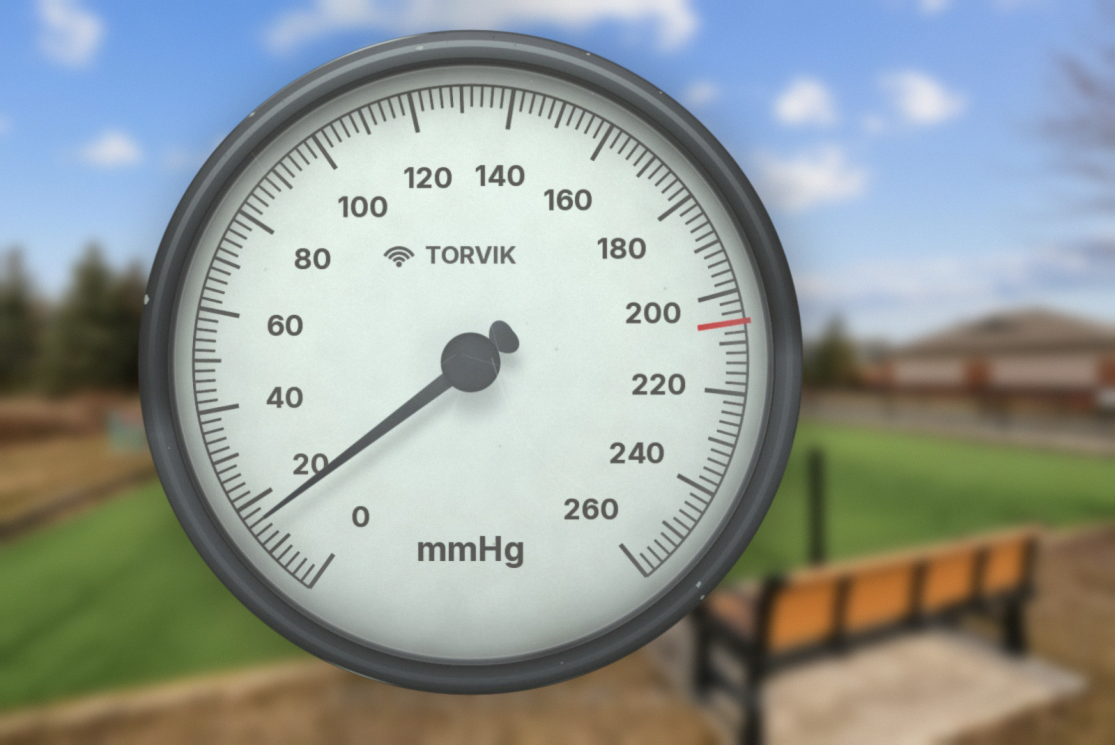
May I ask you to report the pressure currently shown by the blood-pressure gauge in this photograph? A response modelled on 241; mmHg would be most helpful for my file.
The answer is 16; mmHg
